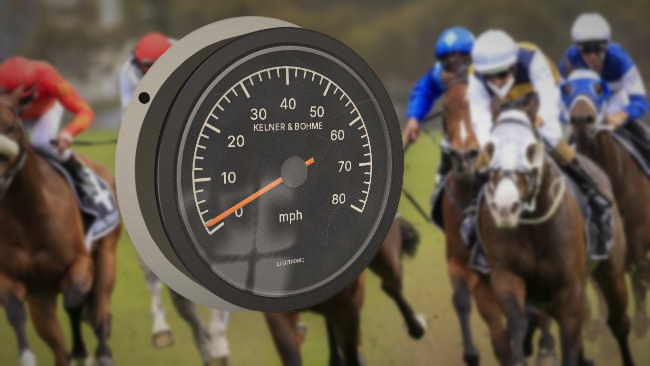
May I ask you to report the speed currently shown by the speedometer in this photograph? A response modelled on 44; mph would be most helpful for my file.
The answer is 2; mph
